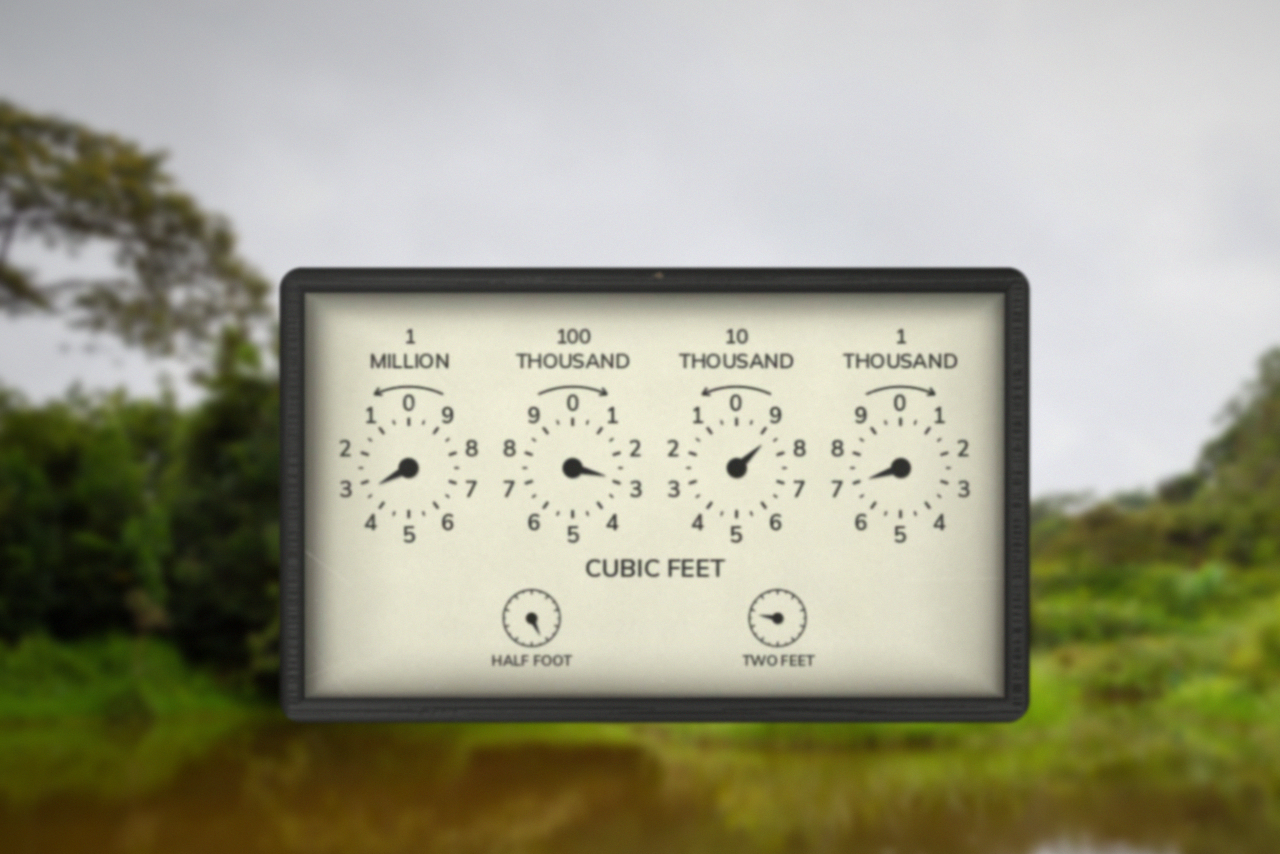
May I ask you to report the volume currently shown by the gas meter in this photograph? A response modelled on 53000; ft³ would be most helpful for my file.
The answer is 328700; ft³
